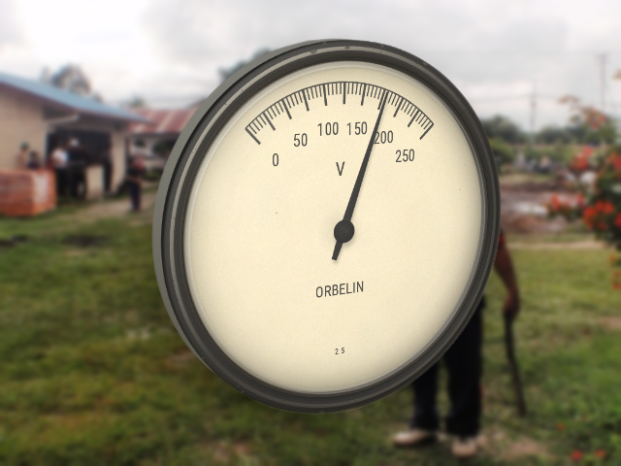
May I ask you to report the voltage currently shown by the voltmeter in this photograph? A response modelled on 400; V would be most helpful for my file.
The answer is 175; V
